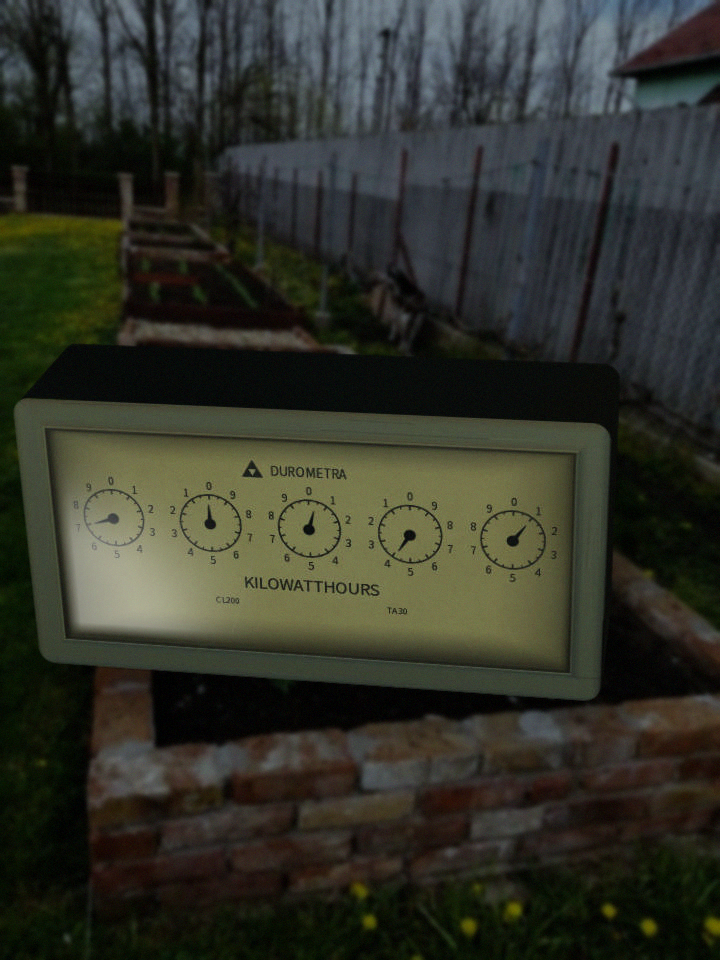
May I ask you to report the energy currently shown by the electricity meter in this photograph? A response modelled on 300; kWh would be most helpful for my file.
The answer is 70041; kWh
